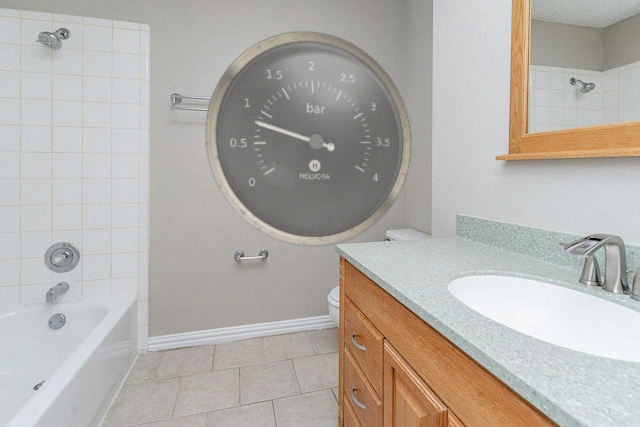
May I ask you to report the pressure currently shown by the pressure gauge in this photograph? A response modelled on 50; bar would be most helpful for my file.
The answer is 0.8; bar
